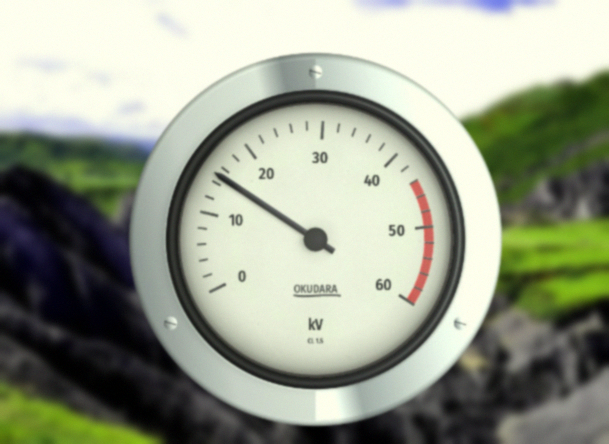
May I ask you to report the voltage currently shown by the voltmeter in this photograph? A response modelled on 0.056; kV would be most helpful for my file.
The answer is 15; kV
